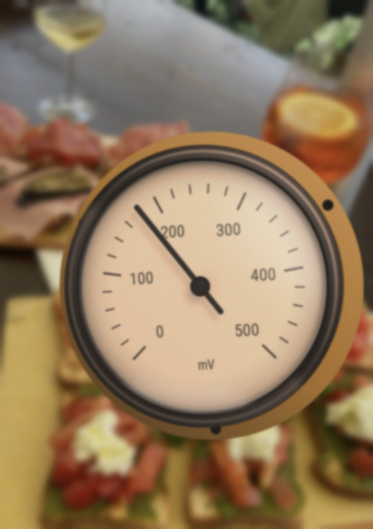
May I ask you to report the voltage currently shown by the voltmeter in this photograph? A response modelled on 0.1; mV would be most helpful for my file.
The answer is 180; mV
